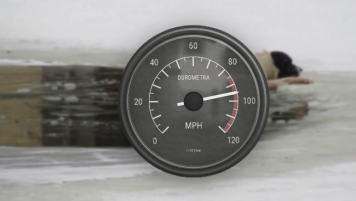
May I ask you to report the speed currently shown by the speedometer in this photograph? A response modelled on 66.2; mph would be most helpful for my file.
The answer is 95; mph
